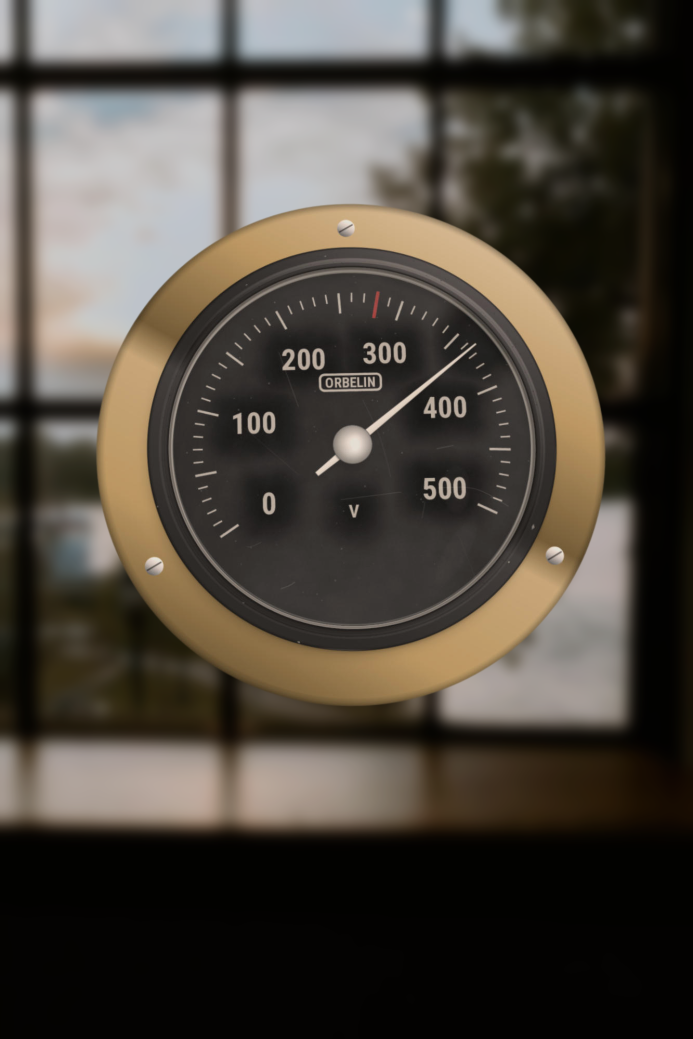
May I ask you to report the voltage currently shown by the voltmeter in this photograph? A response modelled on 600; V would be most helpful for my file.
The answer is 365; V
